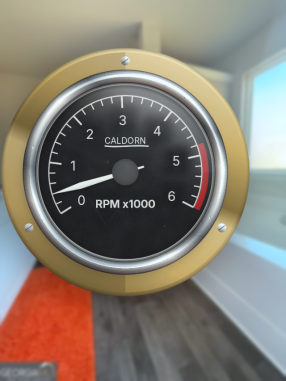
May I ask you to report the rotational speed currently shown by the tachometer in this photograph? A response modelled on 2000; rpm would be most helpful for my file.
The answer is 400; rpm
